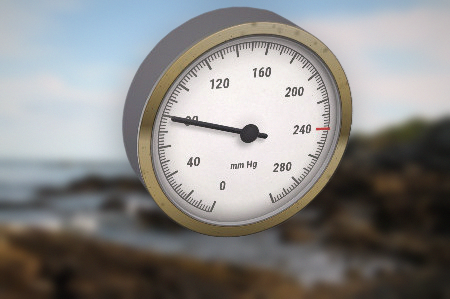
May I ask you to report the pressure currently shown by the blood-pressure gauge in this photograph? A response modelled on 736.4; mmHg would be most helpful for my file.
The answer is 80; mmHg
